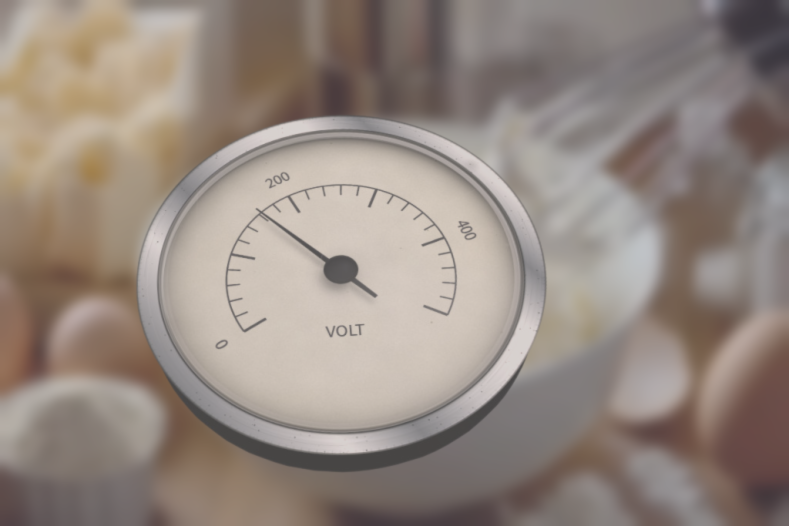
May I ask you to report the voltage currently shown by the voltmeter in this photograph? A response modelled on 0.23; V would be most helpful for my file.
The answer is 160; V
